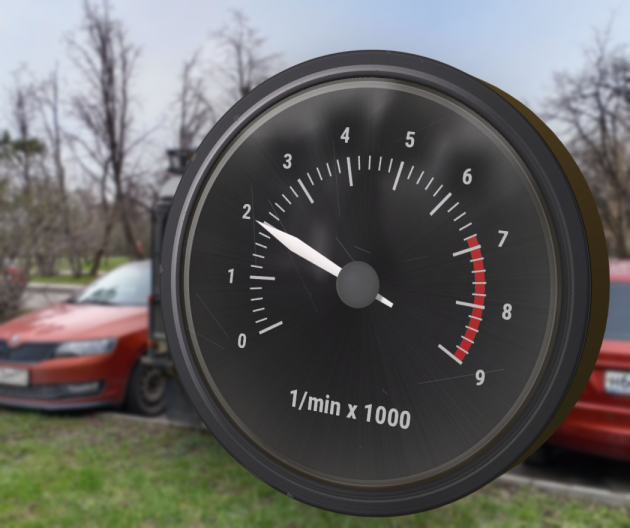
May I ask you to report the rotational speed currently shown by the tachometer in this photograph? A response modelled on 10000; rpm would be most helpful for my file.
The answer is 2000; rpm
